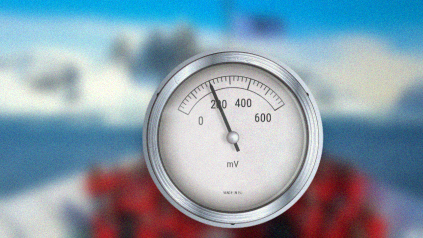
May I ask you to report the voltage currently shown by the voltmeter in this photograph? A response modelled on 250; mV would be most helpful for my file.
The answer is 200; mV
